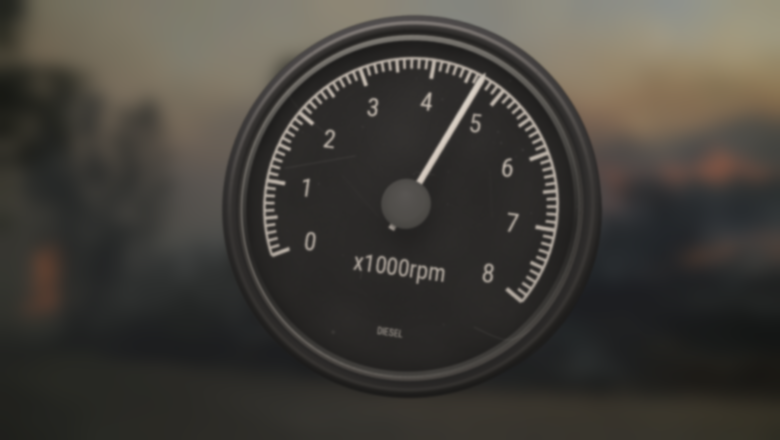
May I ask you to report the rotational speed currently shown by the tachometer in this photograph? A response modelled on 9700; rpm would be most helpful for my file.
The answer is 4700; rpm
